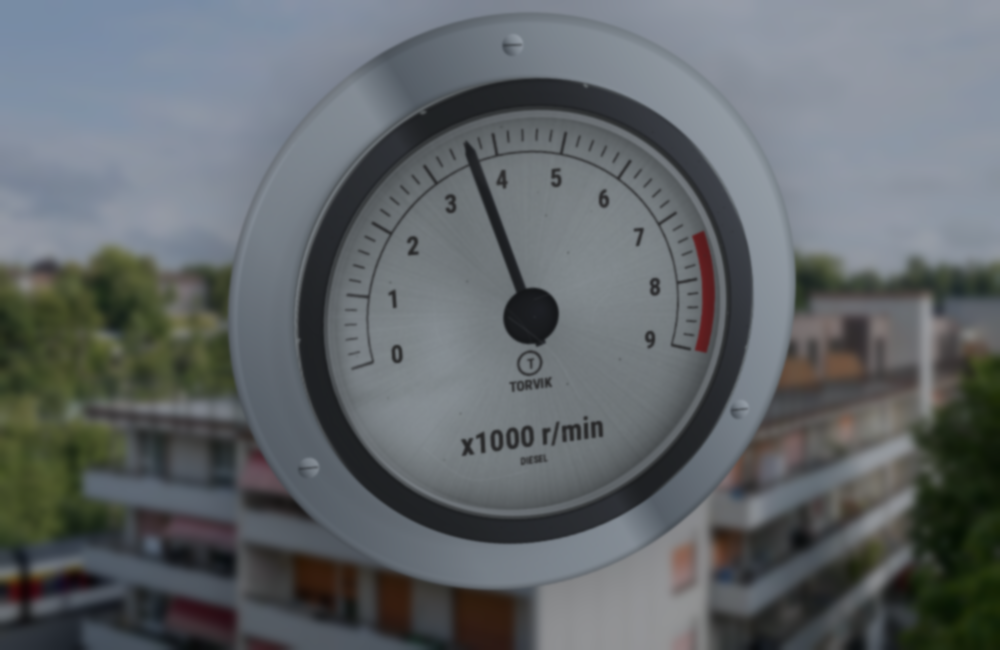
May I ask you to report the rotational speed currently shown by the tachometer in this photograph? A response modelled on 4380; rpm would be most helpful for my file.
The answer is 3600; rpm
